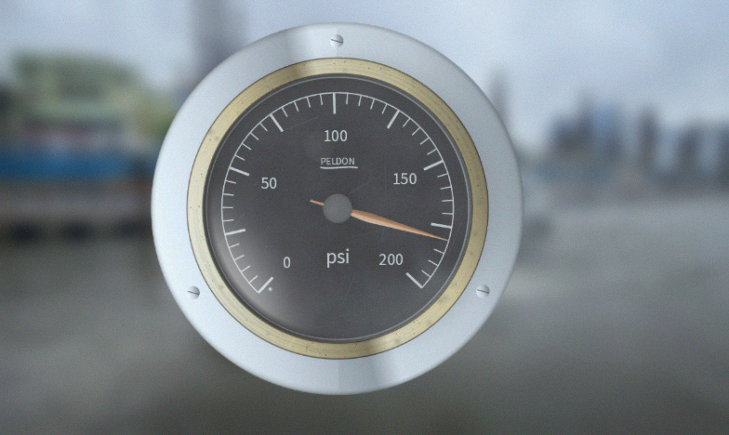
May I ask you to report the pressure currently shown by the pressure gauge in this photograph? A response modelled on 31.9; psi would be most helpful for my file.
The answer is 180; psi
